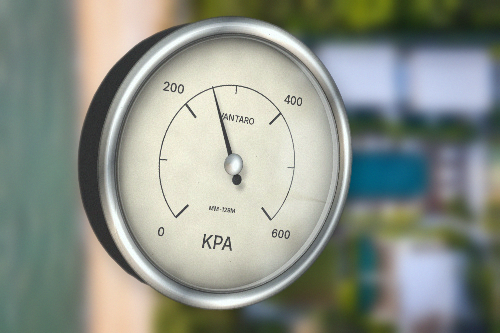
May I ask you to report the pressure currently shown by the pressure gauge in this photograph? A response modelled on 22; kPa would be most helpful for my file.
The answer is 250; kPa
